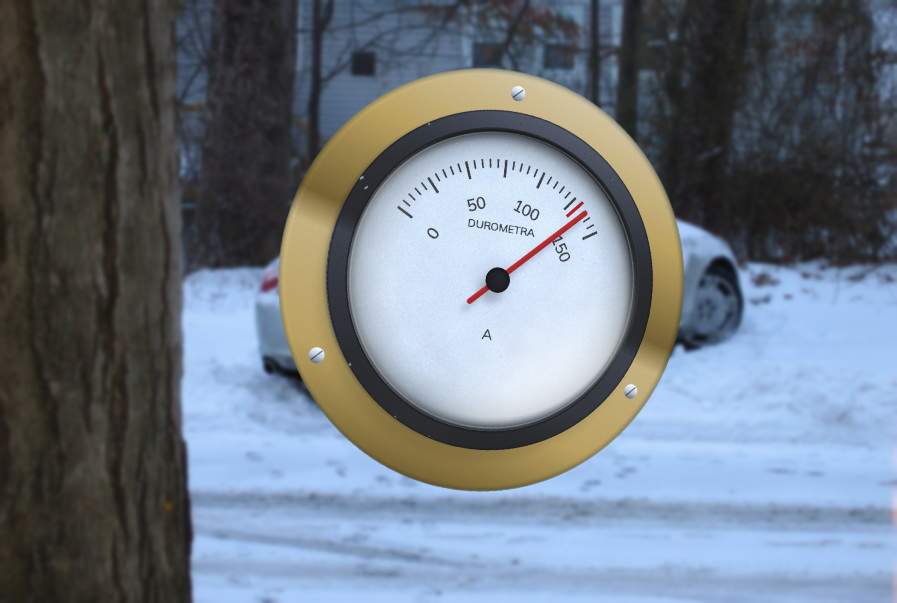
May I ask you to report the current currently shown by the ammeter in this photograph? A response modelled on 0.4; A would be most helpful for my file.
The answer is 135; A
